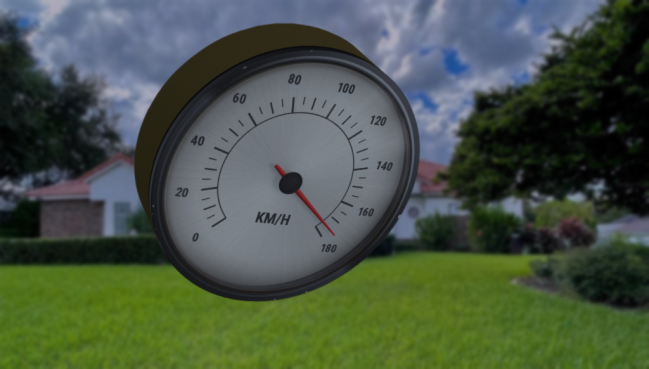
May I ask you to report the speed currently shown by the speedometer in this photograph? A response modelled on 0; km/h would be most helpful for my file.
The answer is 175; km/h
